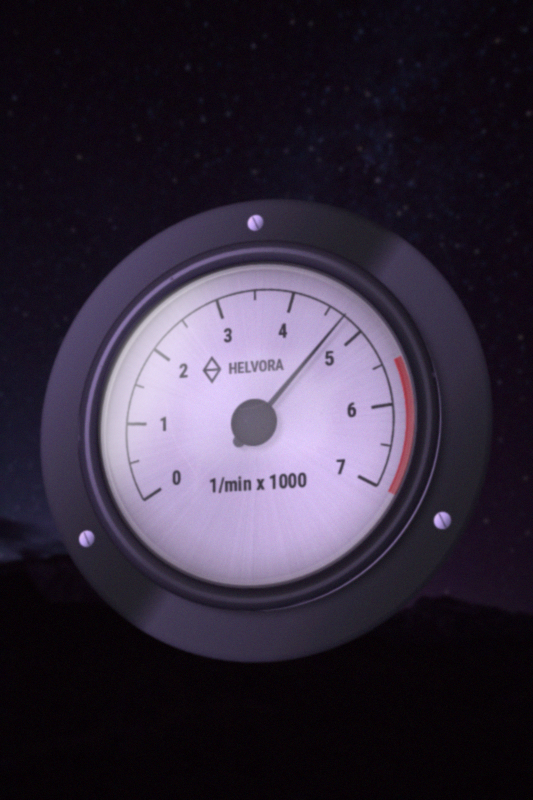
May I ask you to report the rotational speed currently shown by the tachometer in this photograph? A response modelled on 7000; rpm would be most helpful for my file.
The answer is 4750; rpm
